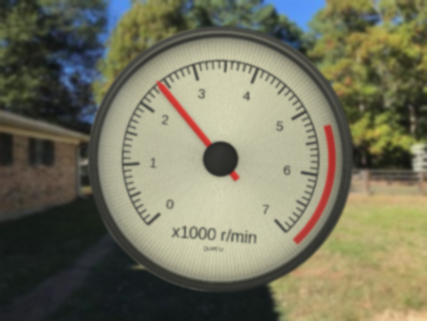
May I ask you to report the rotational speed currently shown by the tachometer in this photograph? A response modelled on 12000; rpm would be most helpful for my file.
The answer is 2400; rpm
